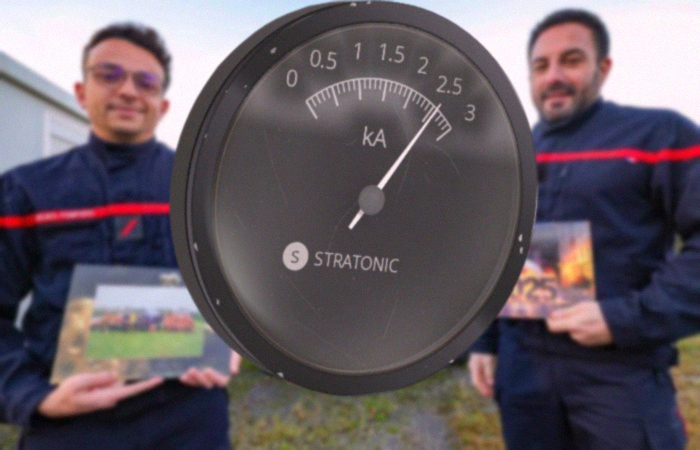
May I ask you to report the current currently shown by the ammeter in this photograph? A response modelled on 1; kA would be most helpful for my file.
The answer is 2.5; kA
